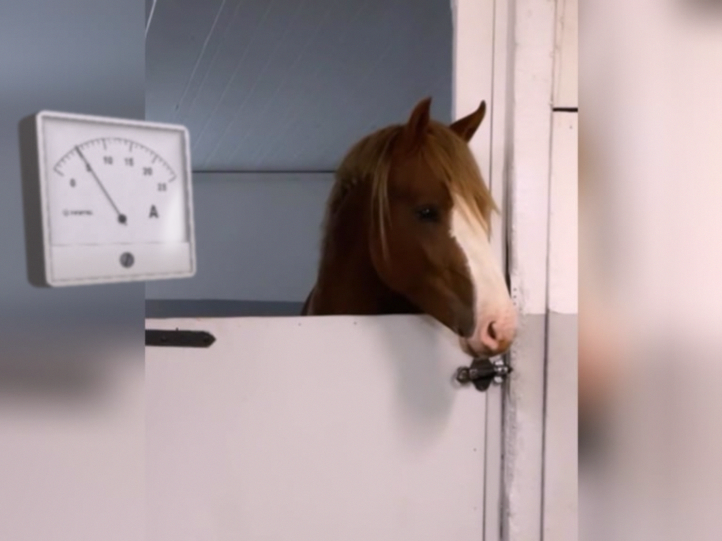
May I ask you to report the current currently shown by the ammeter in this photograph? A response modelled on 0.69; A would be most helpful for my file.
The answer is 5; A
